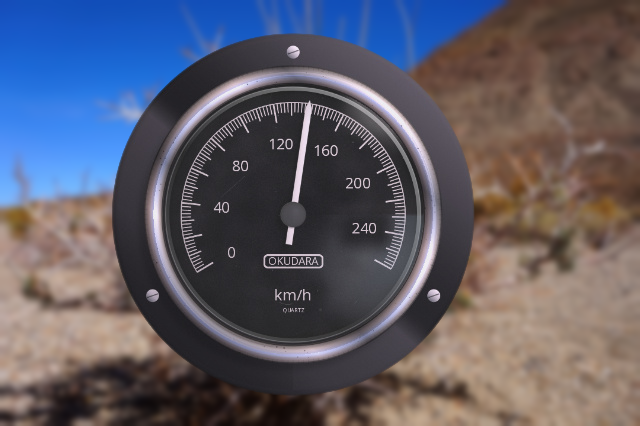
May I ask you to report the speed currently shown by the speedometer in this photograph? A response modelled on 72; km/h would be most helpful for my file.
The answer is 140; km/h
